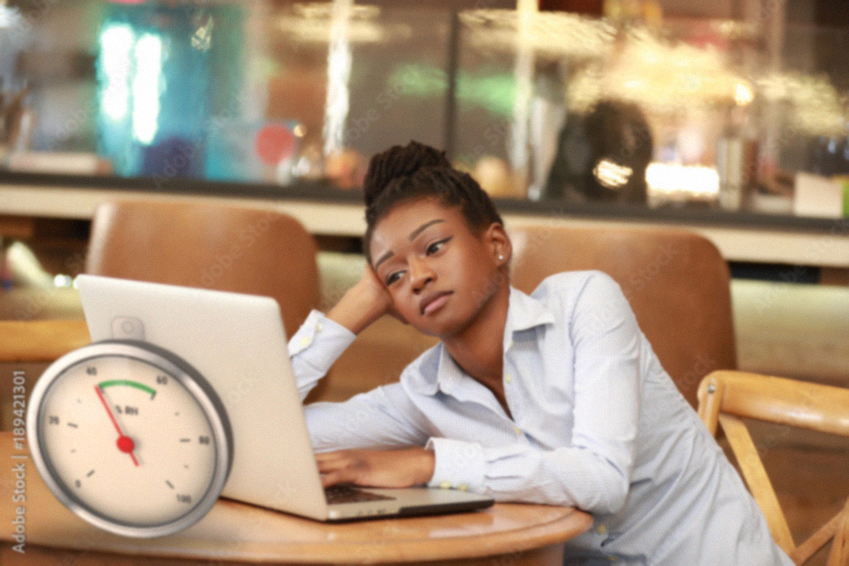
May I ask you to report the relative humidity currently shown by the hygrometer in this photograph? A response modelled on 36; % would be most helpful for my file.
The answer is 40; %
